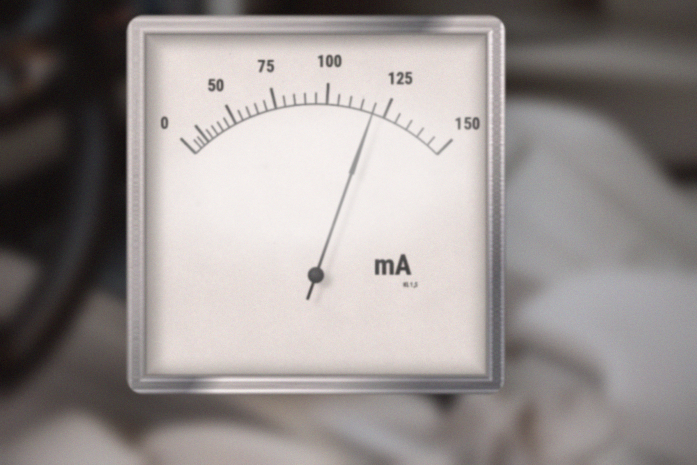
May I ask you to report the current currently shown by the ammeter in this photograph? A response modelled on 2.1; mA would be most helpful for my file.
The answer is 120; mA
